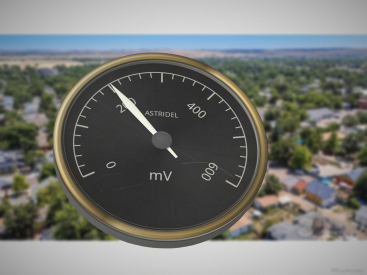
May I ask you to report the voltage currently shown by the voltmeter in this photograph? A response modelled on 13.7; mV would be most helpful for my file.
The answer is 200; mV
